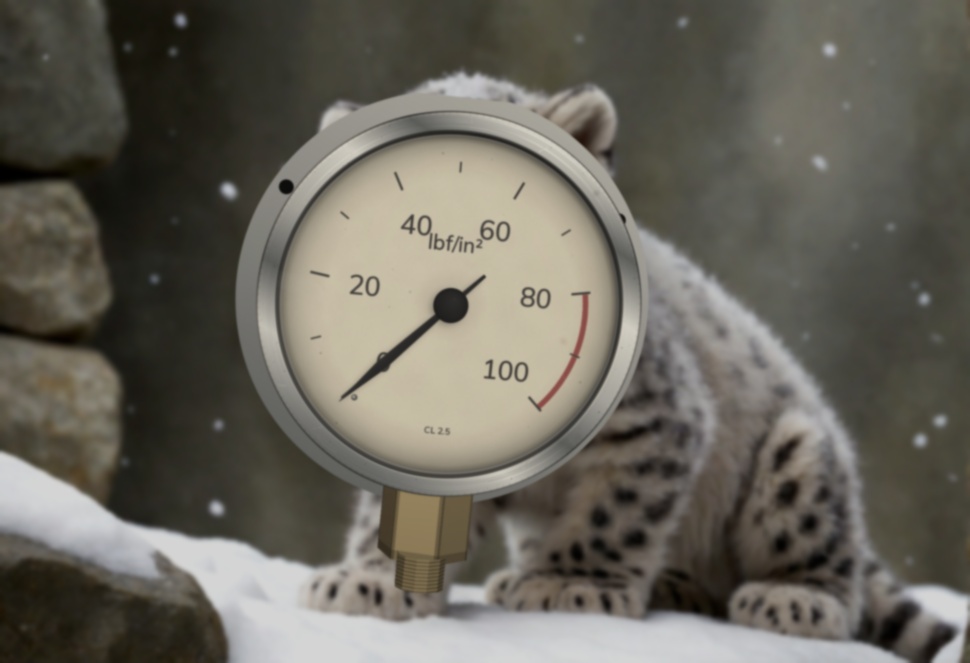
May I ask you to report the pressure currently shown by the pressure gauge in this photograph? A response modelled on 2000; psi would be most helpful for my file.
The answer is 0; psi
